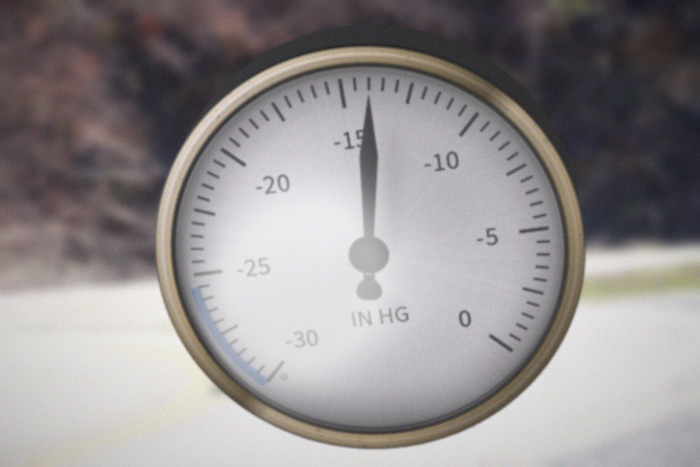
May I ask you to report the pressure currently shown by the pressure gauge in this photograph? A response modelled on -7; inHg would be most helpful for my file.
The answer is -14; inHg
